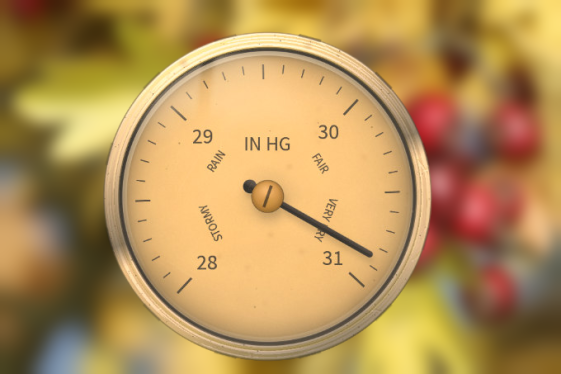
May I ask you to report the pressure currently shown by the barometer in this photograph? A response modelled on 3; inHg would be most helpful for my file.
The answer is 30.85; inHg
